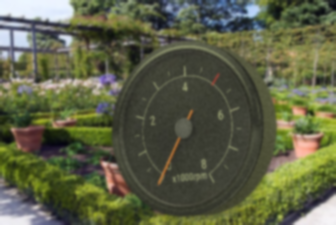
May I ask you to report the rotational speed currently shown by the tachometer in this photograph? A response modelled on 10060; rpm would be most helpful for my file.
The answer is 0; rpm
